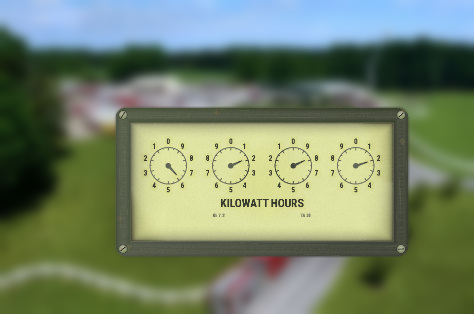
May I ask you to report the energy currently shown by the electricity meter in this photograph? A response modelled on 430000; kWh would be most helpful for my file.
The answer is 6182; kWh
